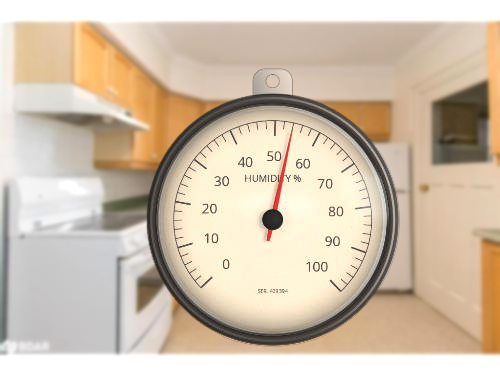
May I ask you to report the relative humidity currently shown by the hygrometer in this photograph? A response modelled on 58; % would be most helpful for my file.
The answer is 54; %
